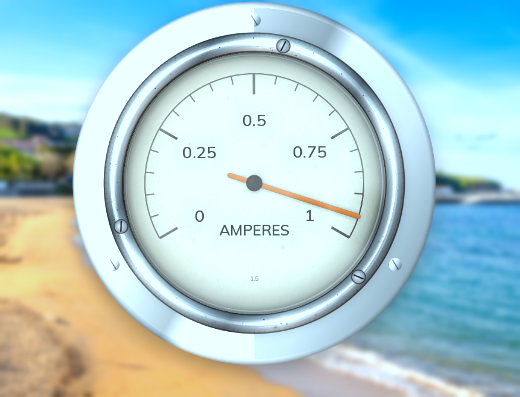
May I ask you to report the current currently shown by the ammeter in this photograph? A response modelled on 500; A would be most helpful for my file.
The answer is 0.95; A
